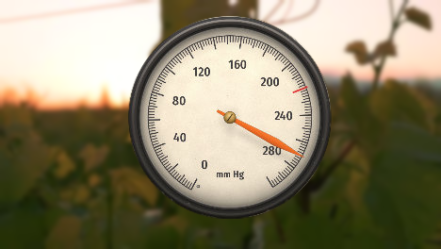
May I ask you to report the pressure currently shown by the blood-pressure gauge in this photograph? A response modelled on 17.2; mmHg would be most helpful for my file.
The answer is 270; mmHg
